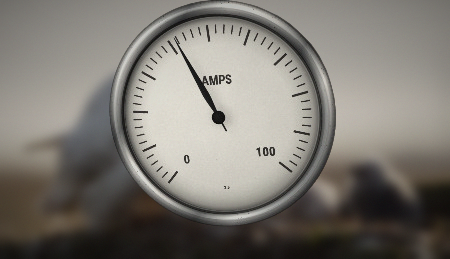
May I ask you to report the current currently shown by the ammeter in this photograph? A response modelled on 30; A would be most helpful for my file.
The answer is 42; A
